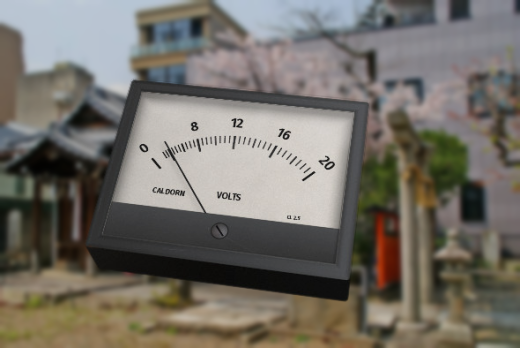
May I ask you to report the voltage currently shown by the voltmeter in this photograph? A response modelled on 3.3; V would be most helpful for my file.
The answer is 4; V
